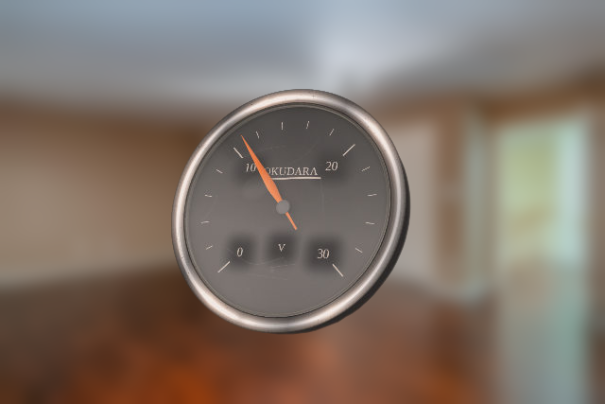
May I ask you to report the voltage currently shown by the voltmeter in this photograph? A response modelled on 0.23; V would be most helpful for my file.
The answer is 11; V
